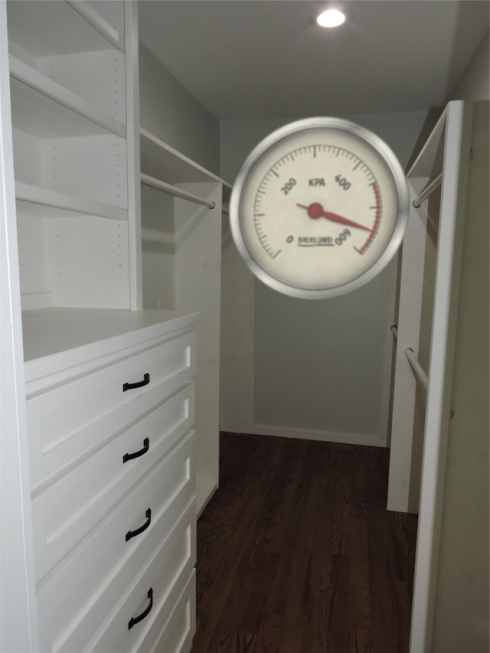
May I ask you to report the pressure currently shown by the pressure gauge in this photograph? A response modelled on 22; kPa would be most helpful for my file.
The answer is 550; kPa
